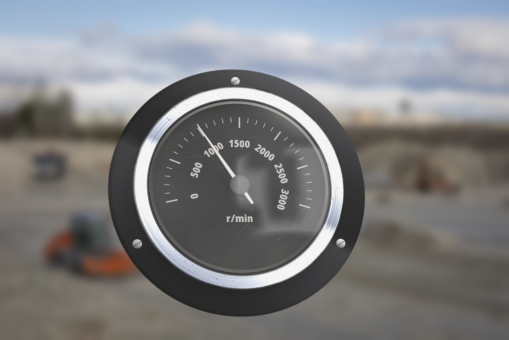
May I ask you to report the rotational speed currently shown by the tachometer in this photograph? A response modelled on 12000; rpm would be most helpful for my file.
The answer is 1000; rpm
